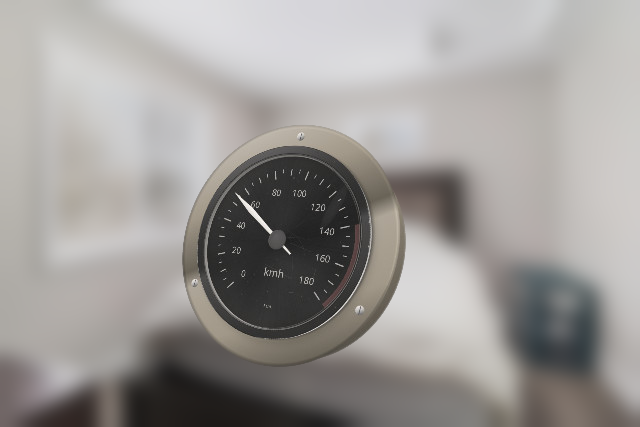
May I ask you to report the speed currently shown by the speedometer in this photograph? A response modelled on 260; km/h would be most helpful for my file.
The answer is 55; km/h
